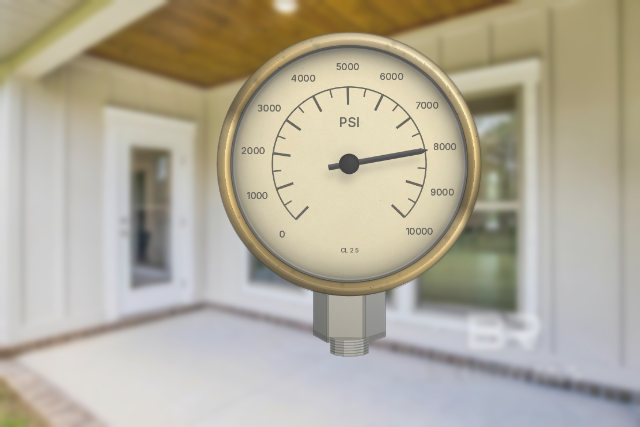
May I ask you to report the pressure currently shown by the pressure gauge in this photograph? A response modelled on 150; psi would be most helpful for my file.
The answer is 8000; psi
